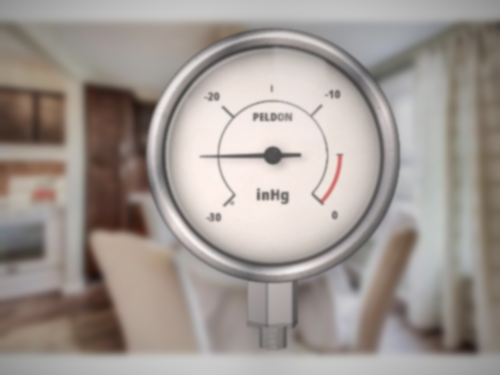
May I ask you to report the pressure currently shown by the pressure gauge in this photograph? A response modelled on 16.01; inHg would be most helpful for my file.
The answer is -25; inHg
